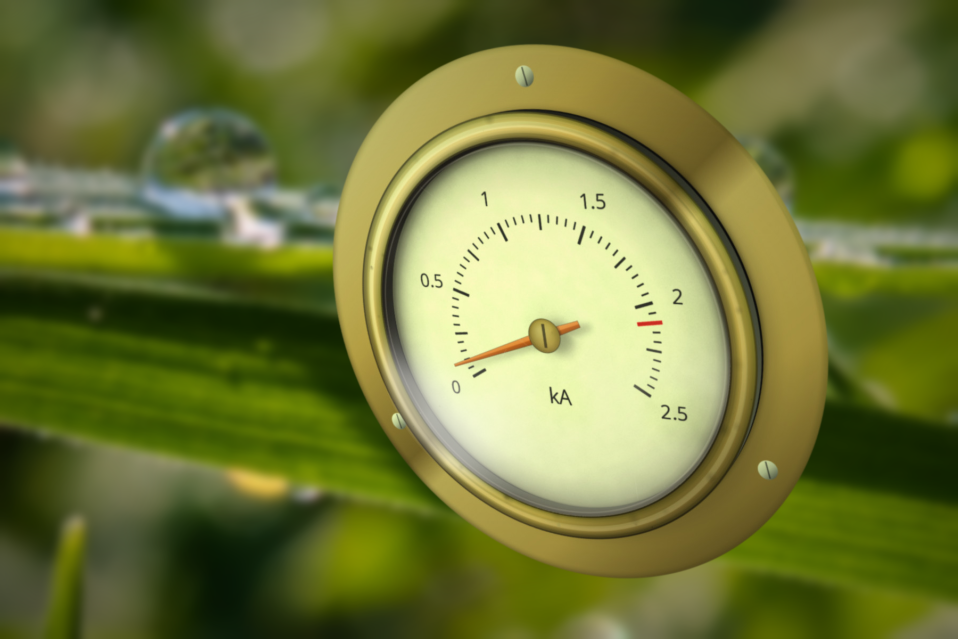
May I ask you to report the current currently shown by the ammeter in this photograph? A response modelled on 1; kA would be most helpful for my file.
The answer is 0.1; kA
